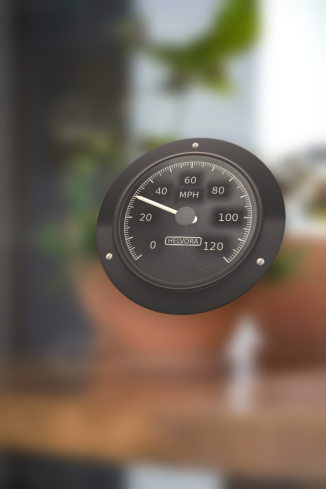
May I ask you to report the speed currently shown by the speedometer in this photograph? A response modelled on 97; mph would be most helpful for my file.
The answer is 30; mph
